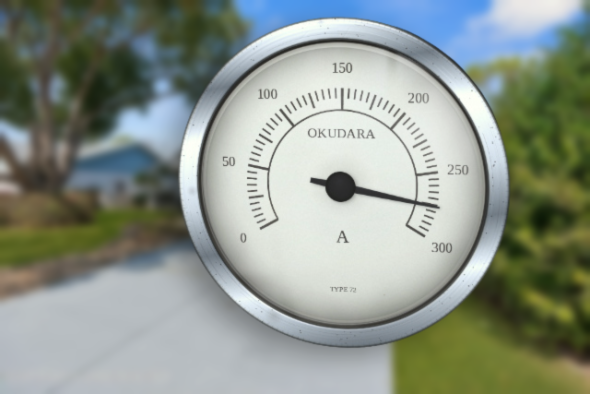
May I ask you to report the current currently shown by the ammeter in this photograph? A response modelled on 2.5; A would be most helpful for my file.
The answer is 275; A
